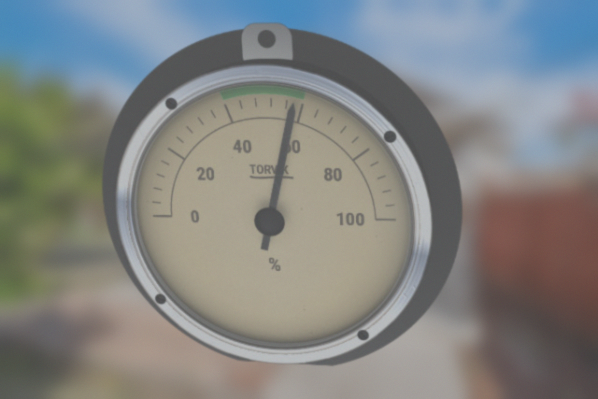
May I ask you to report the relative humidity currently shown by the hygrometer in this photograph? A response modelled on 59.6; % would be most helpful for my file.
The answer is 58; %
